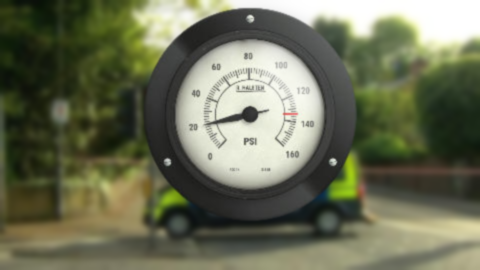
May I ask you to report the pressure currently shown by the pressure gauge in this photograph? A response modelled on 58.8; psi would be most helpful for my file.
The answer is 20; psi
